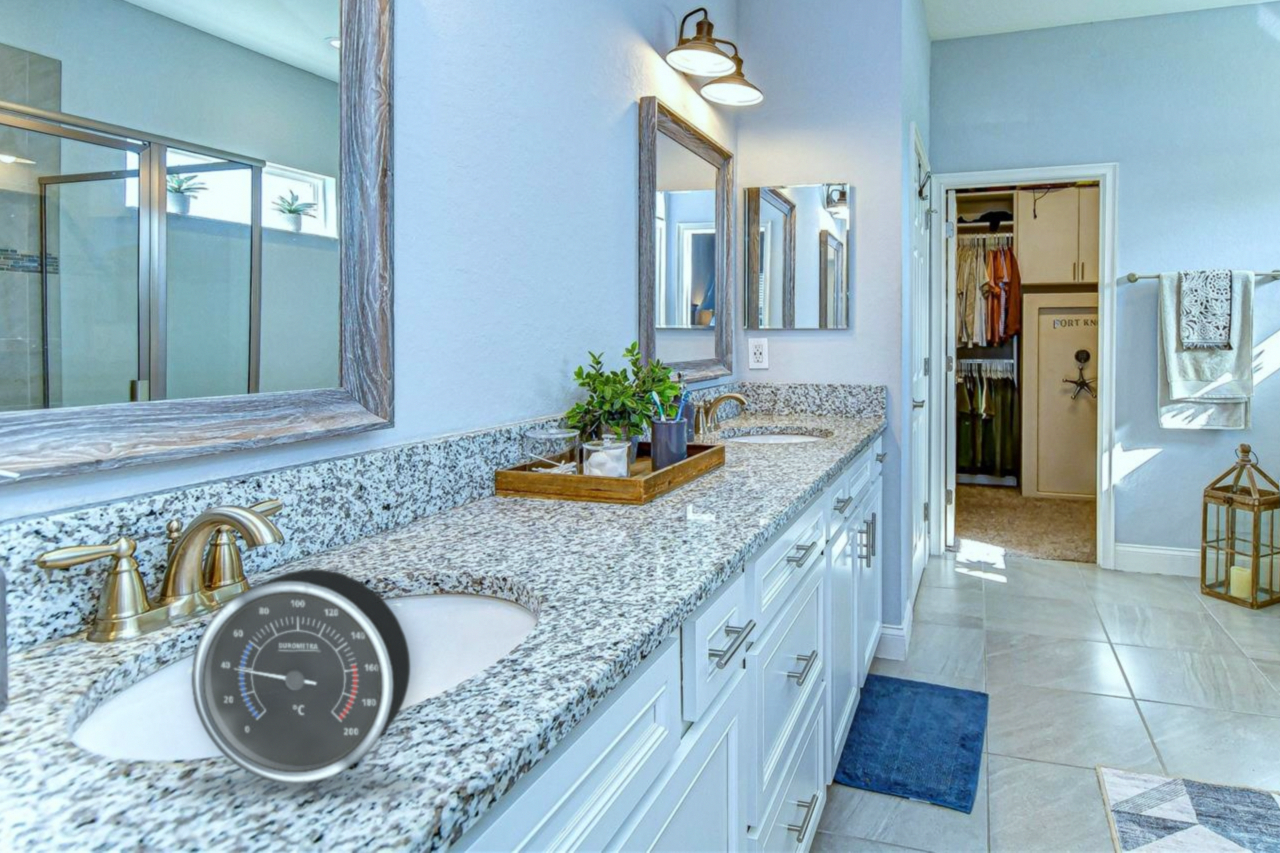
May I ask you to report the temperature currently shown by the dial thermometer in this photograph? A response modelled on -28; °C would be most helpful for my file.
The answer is 40; °C
